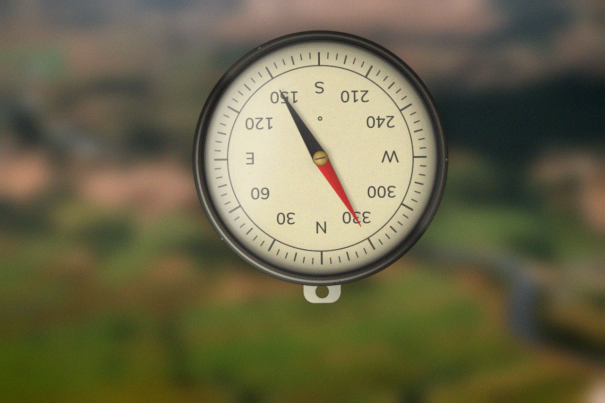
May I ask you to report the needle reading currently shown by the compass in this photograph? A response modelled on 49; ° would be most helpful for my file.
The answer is 330; °
